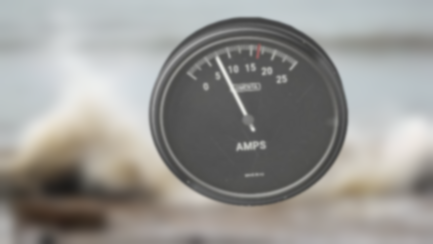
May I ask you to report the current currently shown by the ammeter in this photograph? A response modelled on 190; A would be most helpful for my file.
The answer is 7.5; A
